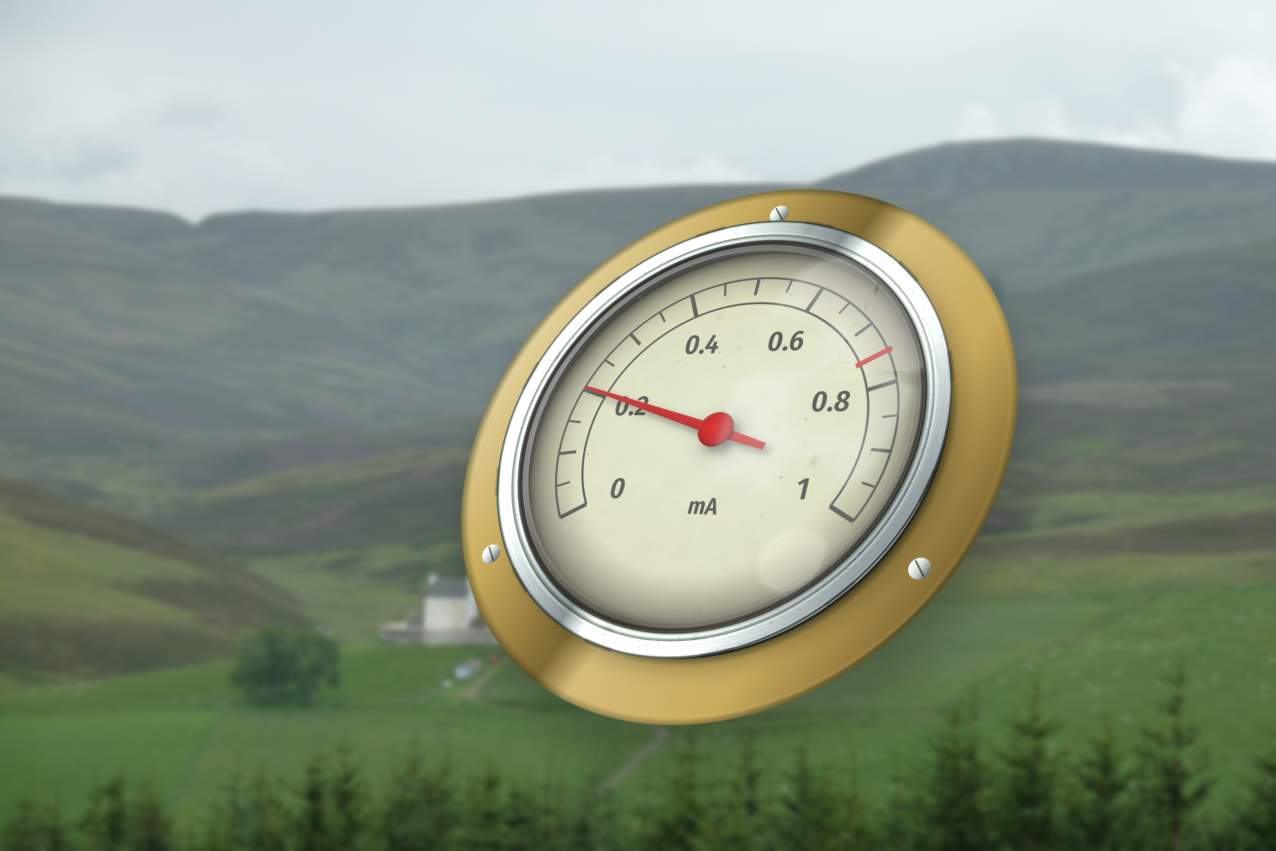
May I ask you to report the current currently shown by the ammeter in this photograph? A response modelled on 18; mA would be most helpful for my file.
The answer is 0.2; mA
